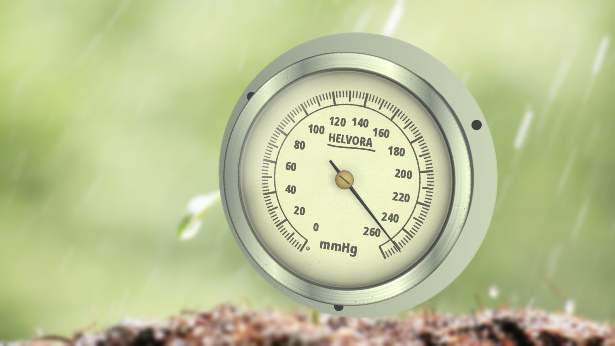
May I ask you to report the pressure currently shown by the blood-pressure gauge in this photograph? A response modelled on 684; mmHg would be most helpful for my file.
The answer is 250; mmHg
